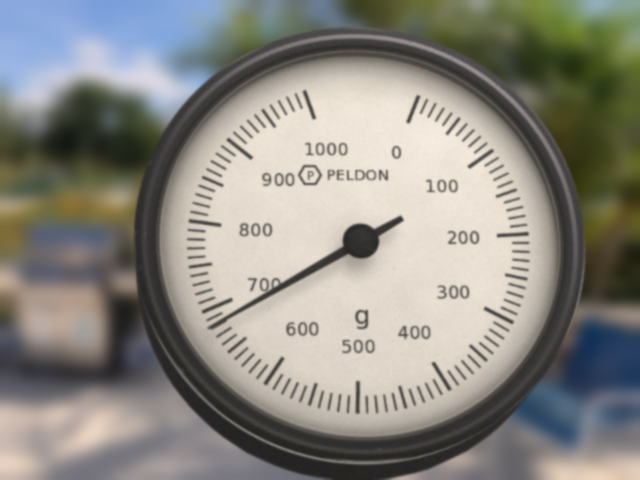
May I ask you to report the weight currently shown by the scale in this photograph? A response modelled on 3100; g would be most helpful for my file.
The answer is 680; g
